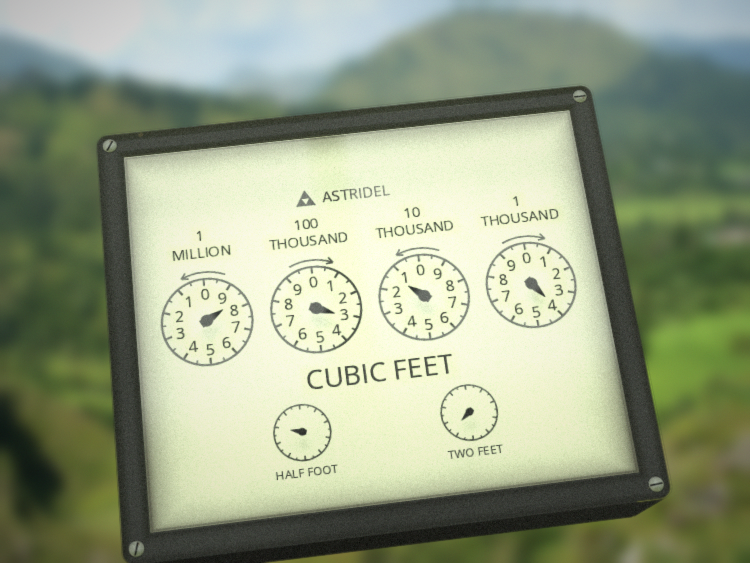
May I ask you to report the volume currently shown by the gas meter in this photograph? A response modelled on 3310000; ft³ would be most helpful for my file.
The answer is 831400; ft³
